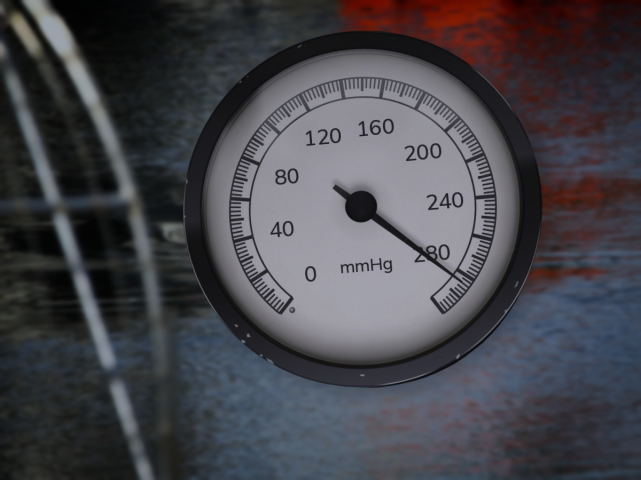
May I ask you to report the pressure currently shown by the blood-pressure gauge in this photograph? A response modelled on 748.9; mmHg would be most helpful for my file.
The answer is 284; mmHg
